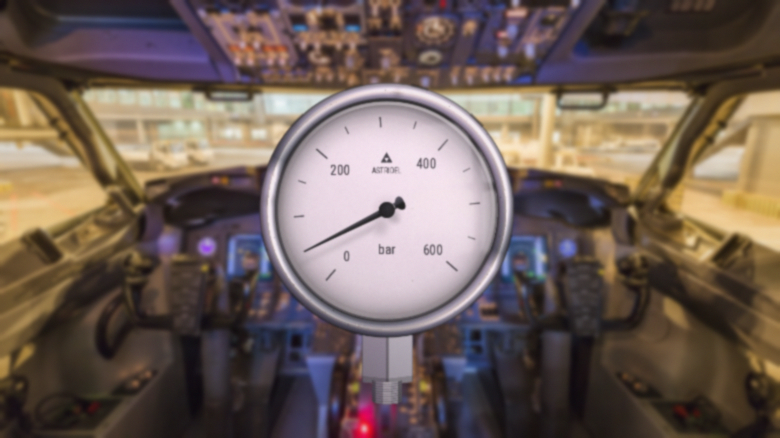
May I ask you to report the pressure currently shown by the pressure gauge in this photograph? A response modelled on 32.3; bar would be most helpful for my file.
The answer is 50; bar
